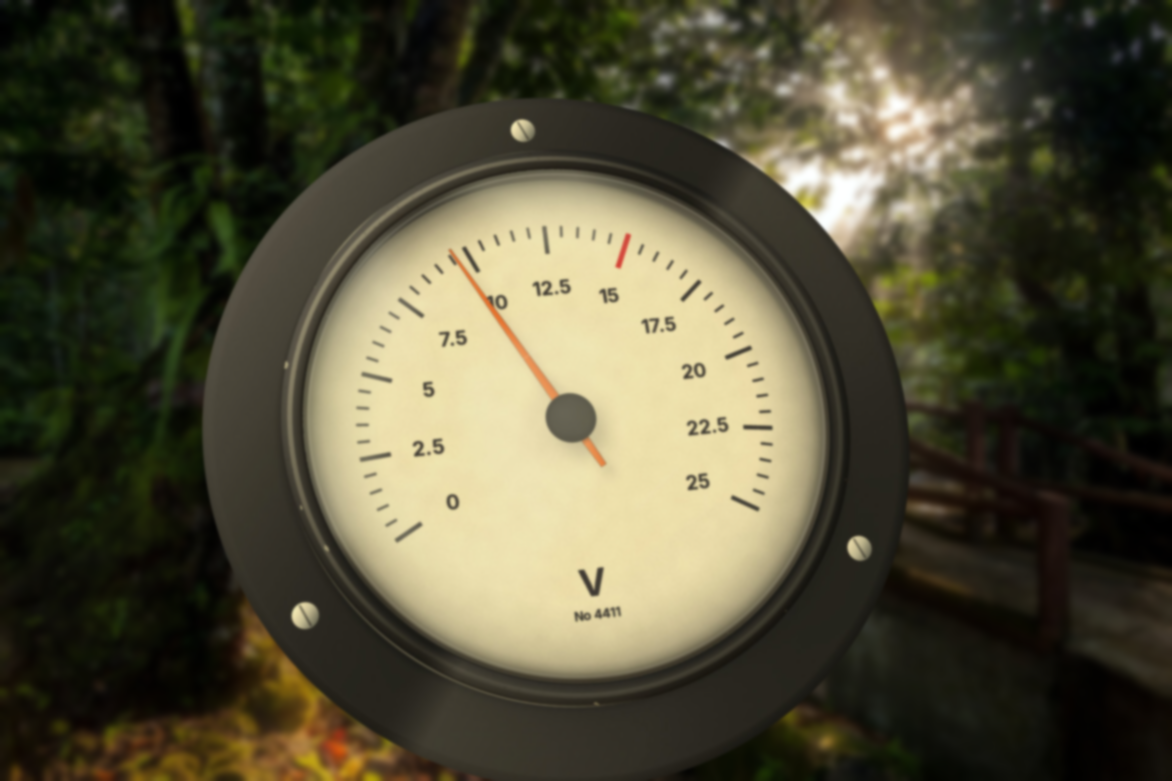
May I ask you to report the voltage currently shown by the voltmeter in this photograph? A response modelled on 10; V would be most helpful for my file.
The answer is 9.5; V
